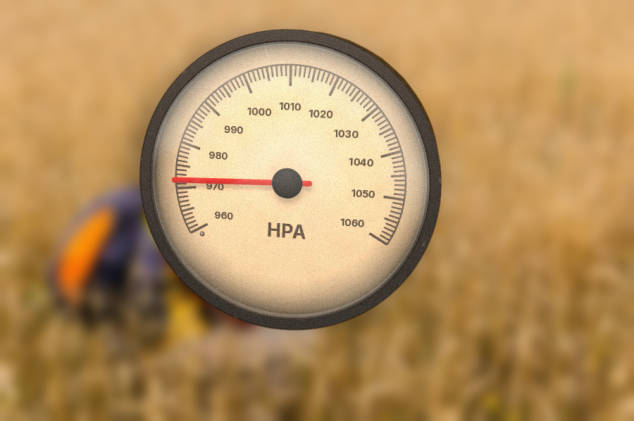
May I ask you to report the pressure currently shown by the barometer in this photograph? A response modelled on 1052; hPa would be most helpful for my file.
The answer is 972; hPa
